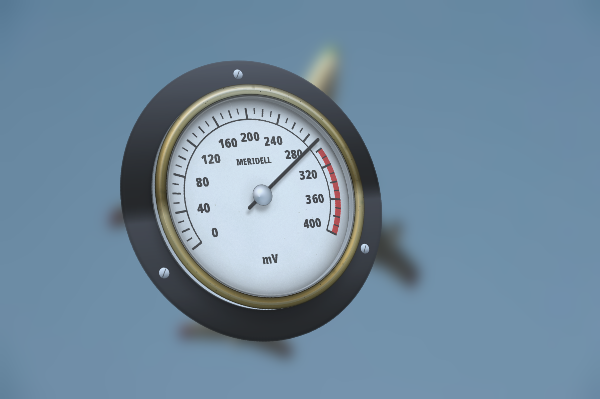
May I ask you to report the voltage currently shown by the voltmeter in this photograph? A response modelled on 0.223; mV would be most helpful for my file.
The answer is 290; mV
